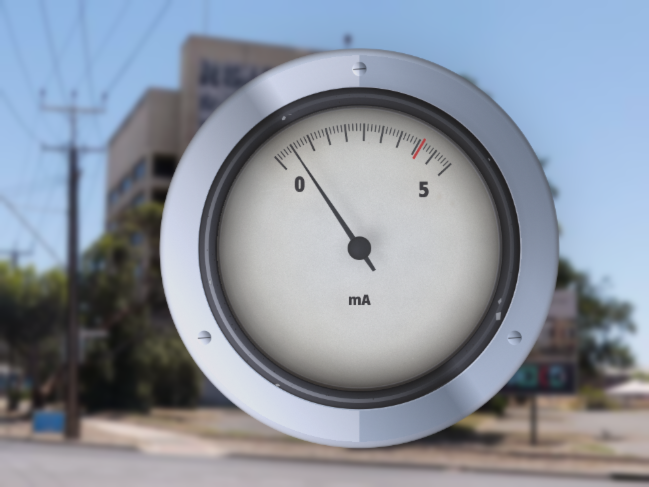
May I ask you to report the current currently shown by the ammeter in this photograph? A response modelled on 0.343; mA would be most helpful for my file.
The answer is 0.5; mA
